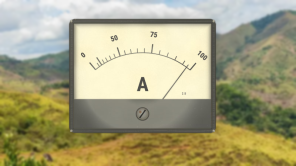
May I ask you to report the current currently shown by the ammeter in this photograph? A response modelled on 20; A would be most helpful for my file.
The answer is 97.5; A
